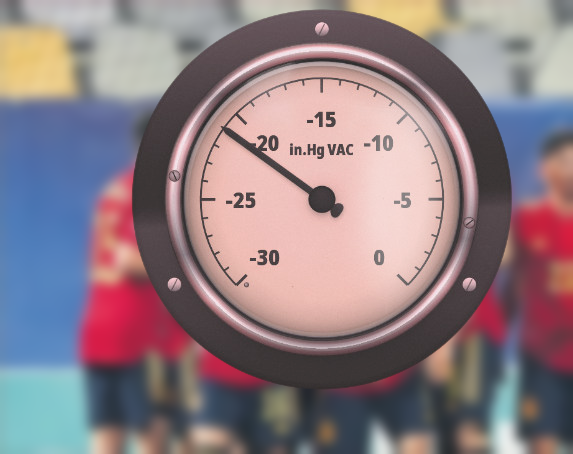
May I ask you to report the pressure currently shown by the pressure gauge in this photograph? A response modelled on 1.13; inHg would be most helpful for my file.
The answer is -21; inHg
